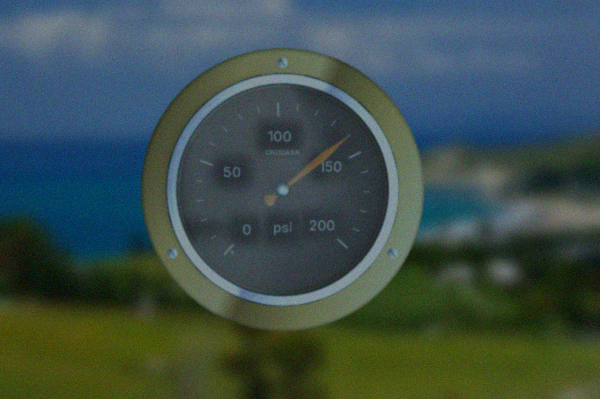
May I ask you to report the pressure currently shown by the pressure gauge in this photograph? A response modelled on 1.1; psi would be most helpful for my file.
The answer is 140; psi
